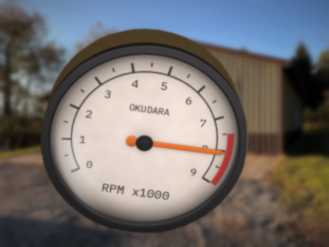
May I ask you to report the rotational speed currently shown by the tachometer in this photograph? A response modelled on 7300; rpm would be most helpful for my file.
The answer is 8000; rpm
